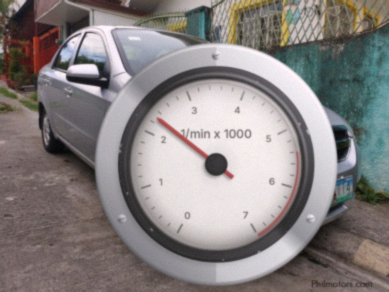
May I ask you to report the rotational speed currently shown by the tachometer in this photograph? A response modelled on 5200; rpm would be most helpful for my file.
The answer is 2300; rpm
